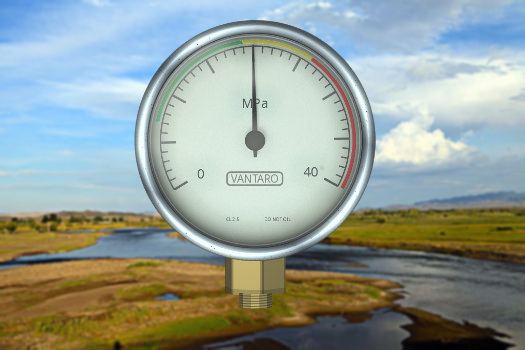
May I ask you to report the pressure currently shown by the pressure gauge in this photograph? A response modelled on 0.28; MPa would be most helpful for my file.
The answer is 20; MPa
